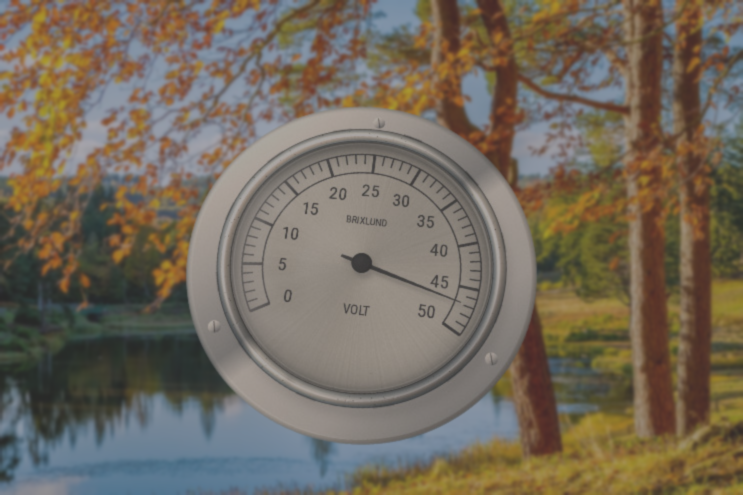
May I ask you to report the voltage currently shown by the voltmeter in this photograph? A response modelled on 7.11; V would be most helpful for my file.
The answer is 47; V
